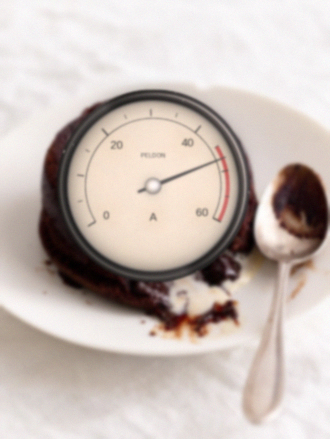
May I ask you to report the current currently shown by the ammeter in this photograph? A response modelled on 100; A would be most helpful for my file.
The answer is 47.5; A
